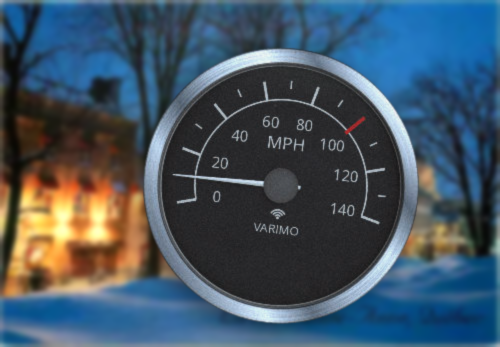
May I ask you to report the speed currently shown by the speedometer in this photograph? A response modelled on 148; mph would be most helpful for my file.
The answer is 10; mph
